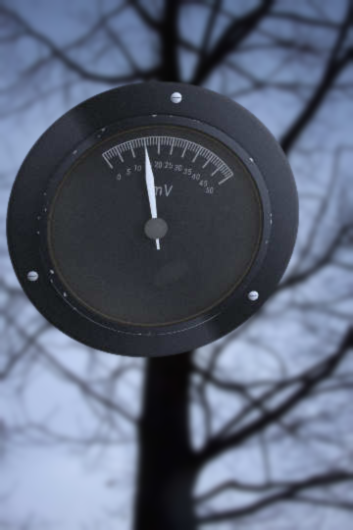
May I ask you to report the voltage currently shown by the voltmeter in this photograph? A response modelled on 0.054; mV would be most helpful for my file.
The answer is 15; mV
